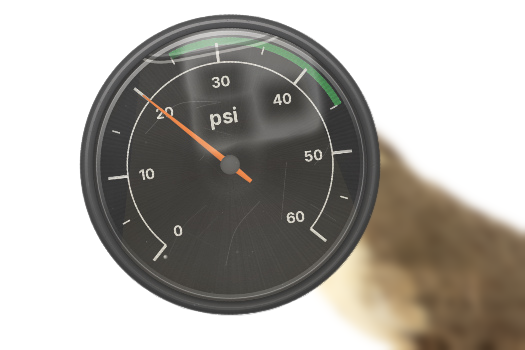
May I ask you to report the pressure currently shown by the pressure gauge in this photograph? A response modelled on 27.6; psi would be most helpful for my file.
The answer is 20; psi
